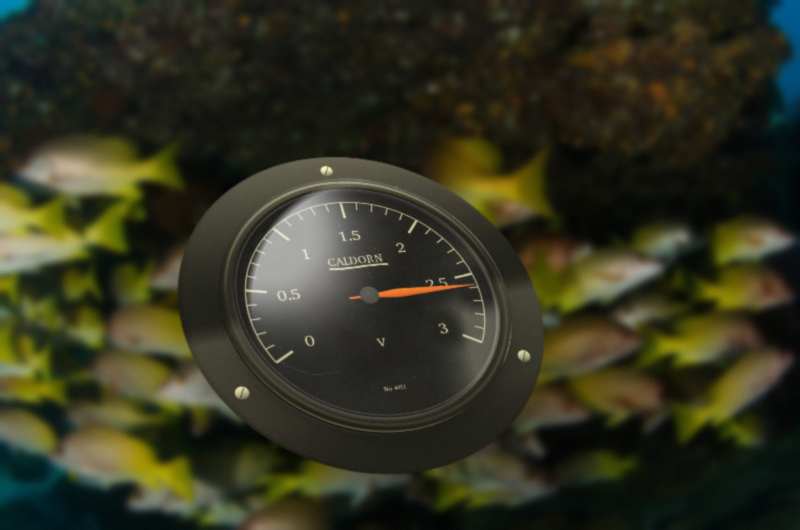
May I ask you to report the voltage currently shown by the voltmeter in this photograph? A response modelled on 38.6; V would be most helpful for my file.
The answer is 2.6; V
